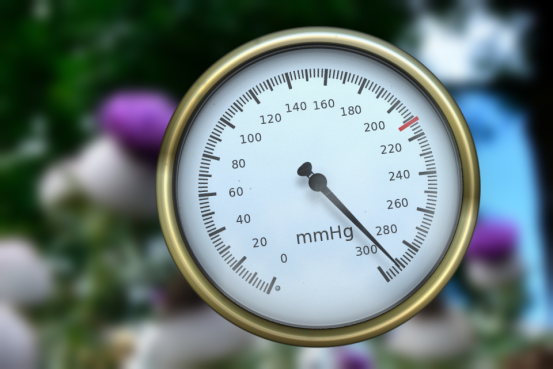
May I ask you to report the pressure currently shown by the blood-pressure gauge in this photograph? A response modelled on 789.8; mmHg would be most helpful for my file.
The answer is 292; mmHg
